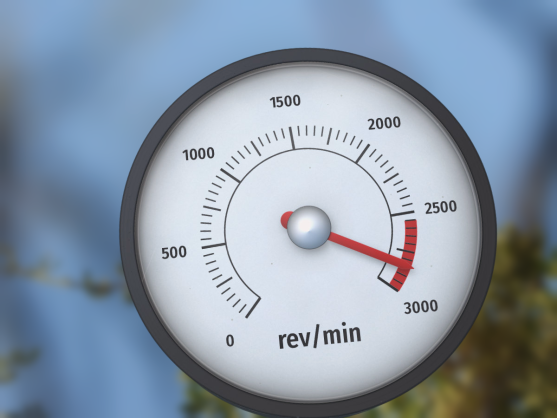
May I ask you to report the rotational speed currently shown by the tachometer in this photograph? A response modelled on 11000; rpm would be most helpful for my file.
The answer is 2850; rpm
